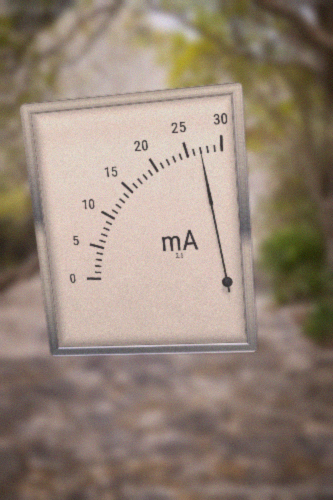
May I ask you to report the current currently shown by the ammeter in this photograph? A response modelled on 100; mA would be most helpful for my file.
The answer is 27; mA
